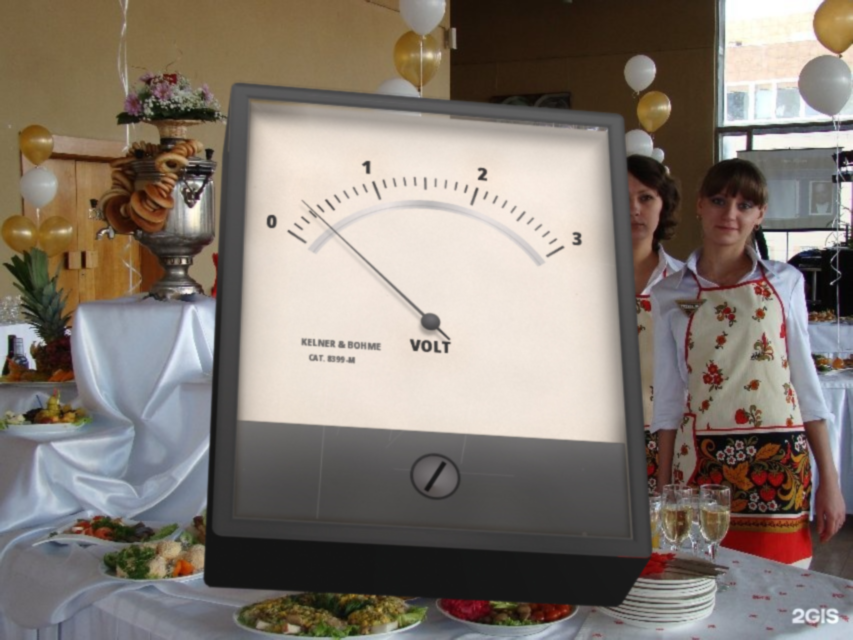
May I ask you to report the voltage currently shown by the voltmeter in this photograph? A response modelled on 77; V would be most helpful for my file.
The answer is 0.3; V
